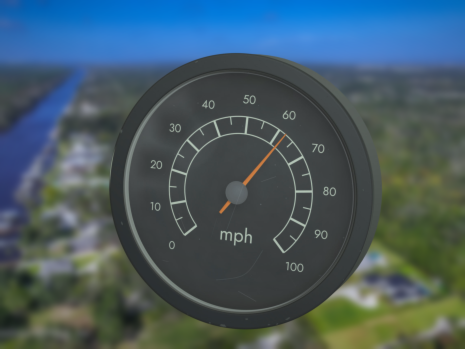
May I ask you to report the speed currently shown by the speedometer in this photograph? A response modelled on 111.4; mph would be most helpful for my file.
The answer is 62.5; mph
